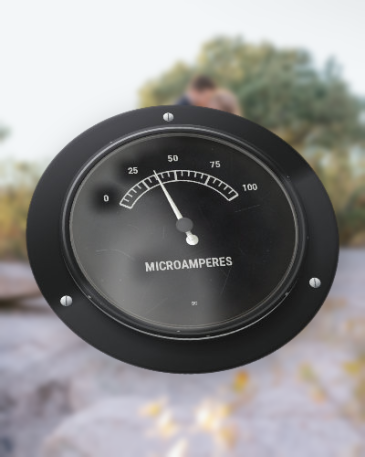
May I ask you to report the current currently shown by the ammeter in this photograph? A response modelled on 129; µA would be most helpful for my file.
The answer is 35; µA
